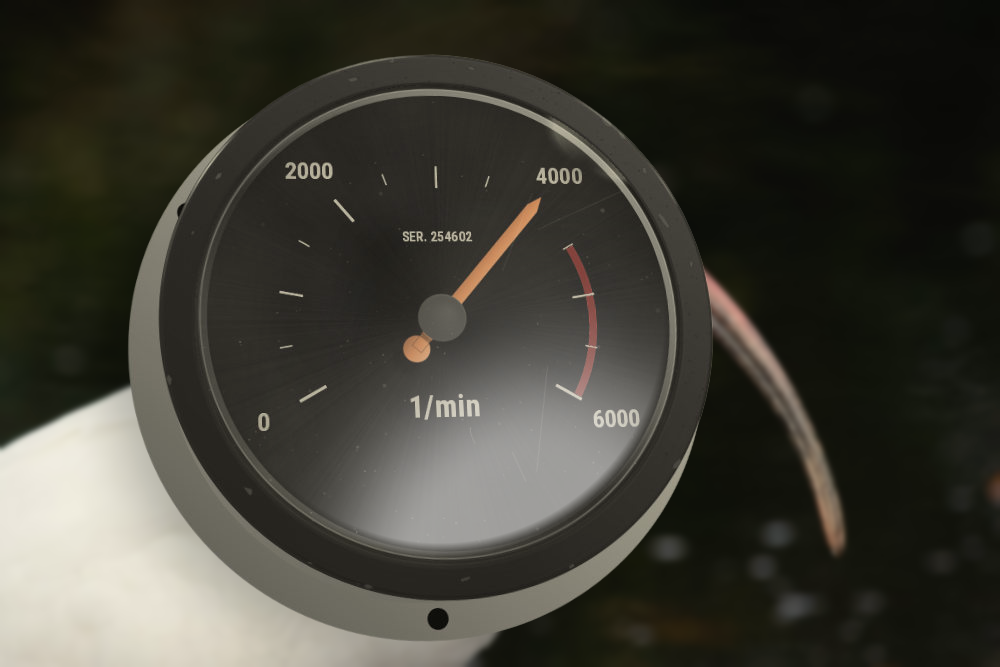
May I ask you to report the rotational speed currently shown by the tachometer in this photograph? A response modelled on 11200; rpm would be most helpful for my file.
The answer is 4000; rpm
